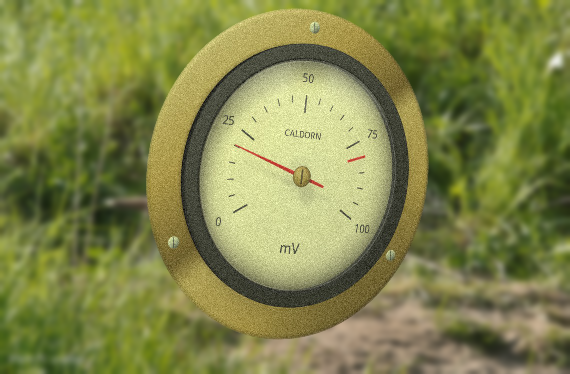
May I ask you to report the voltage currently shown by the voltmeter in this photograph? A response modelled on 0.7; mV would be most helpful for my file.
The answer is 20; mV
